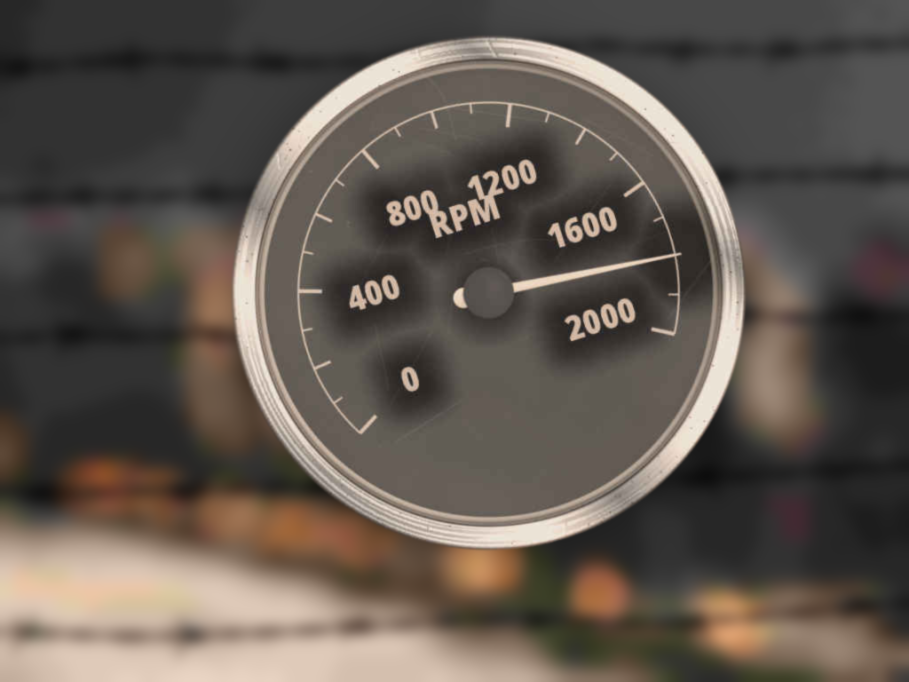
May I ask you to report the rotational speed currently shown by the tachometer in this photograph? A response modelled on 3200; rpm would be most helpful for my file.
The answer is 1800; rpm
